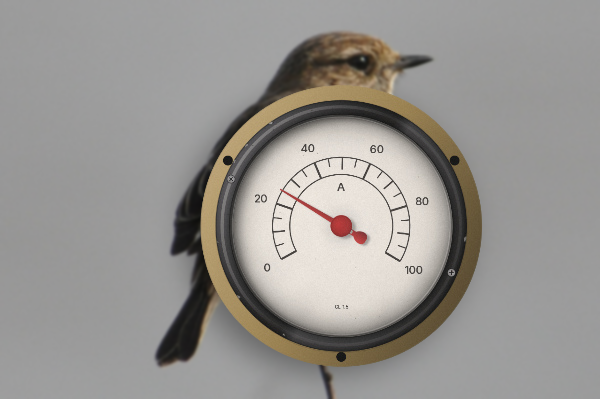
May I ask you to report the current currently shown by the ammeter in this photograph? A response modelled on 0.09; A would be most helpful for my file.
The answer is 25; A
